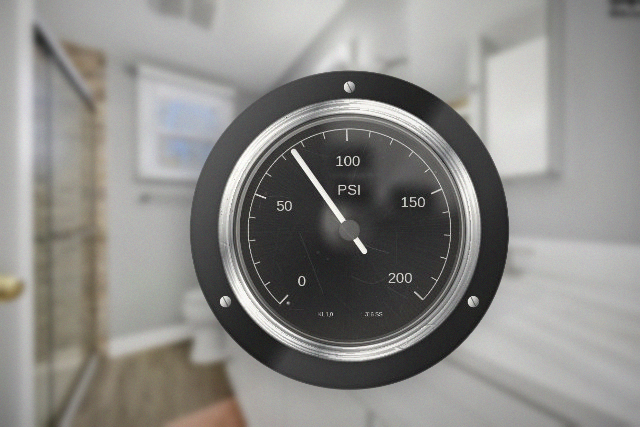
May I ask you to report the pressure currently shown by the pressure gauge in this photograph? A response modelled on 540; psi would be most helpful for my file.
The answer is 75; psi
